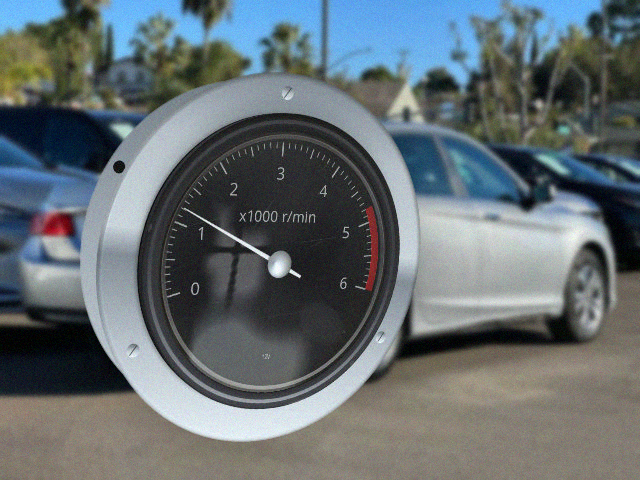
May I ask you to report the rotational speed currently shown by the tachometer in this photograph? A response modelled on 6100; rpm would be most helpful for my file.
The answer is 1200; rpm
